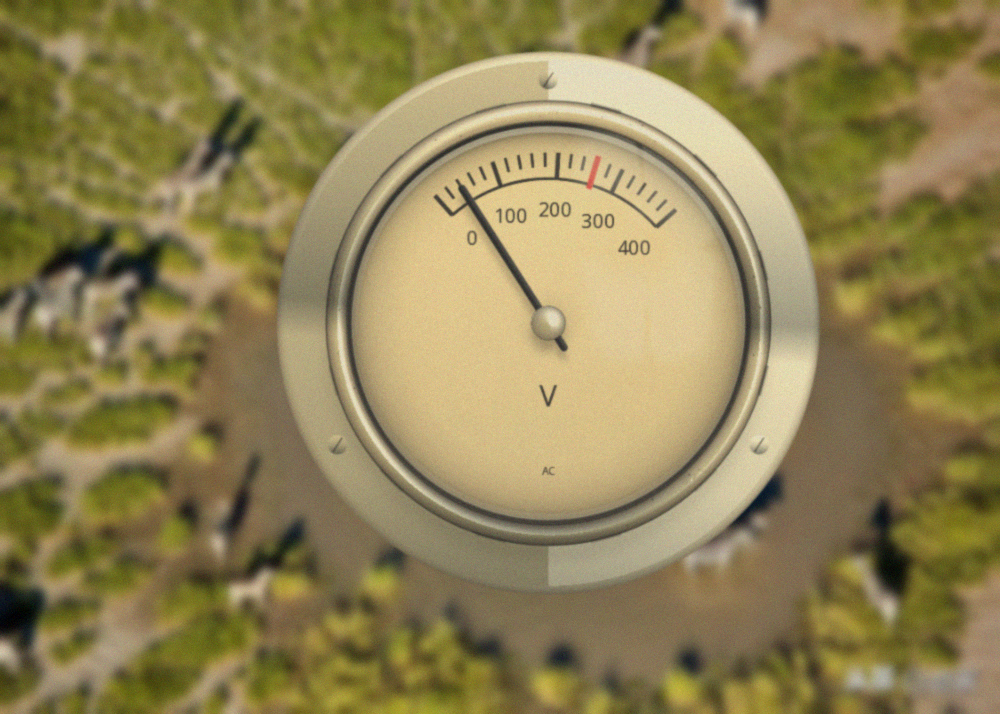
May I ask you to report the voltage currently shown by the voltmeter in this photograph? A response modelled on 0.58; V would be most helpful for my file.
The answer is 40; V
